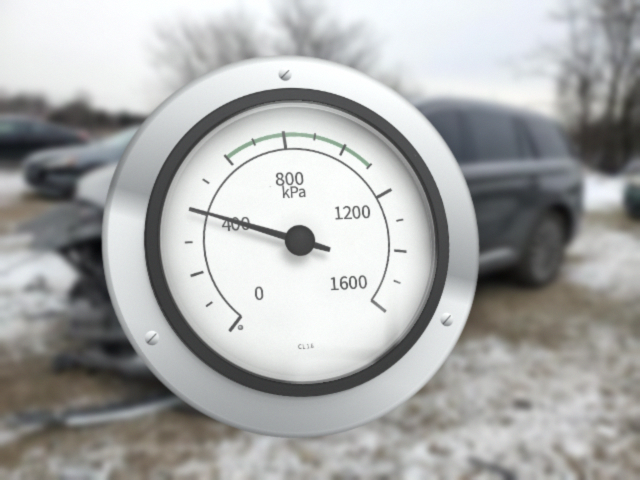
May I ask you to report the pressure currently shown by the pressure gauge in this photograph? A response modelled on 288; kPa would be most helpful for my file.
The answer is 400; kPa
